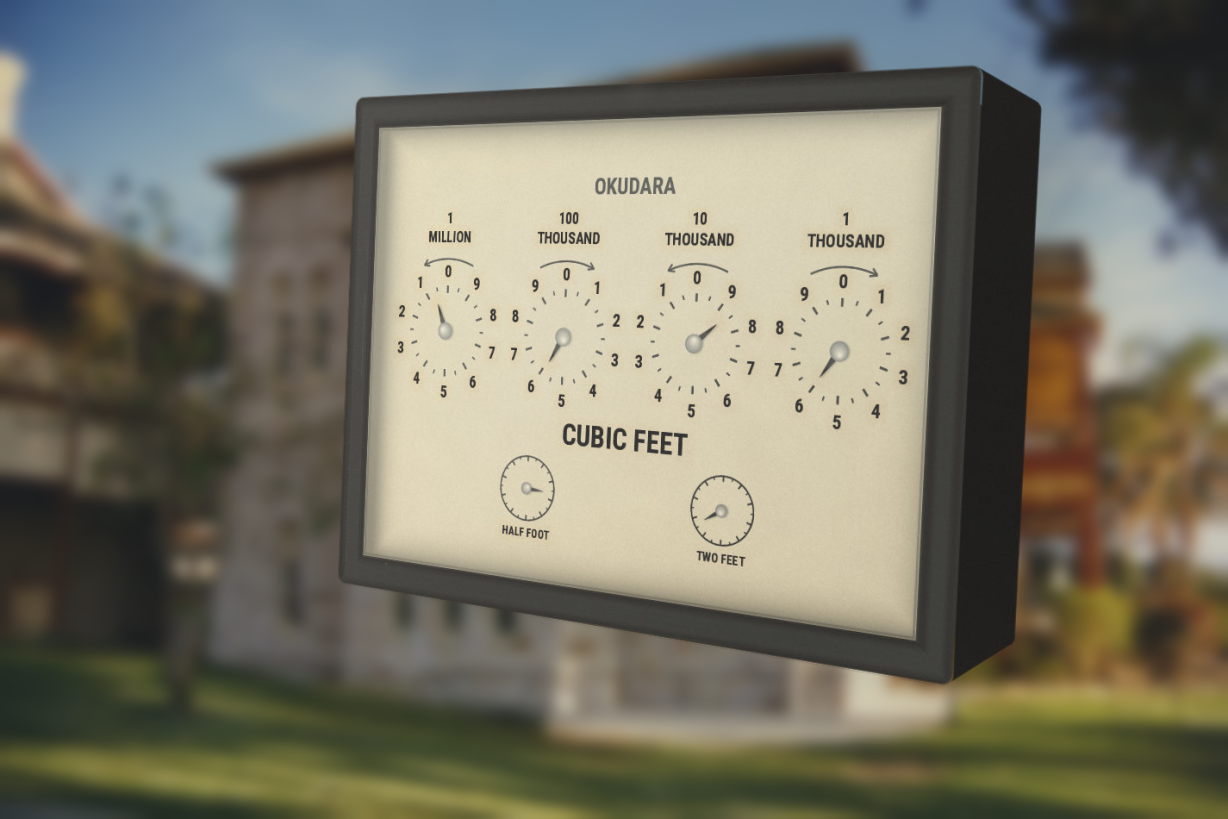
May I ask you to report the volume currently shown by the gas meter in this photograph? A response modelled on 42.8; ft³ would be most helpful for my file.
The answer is 58600; ft³
